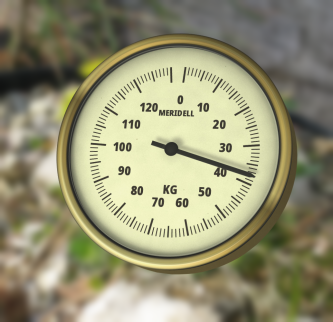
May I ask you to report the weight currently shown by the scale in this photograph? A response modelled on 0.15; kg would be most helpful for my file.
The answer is 38; kg
